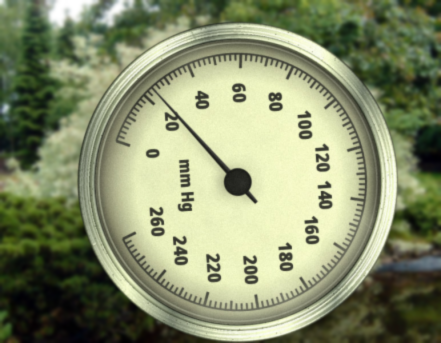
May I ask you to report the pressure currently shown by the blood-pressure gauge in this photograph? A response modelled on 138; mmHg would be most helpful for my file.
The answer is 24; mmHg
